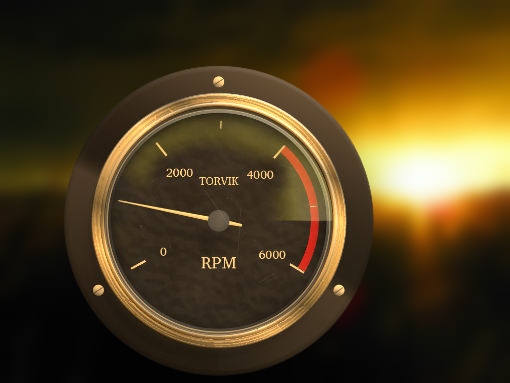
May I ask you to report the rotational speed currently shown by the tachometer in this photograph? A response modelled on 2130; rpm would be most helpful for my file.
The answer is 1000; rpm
